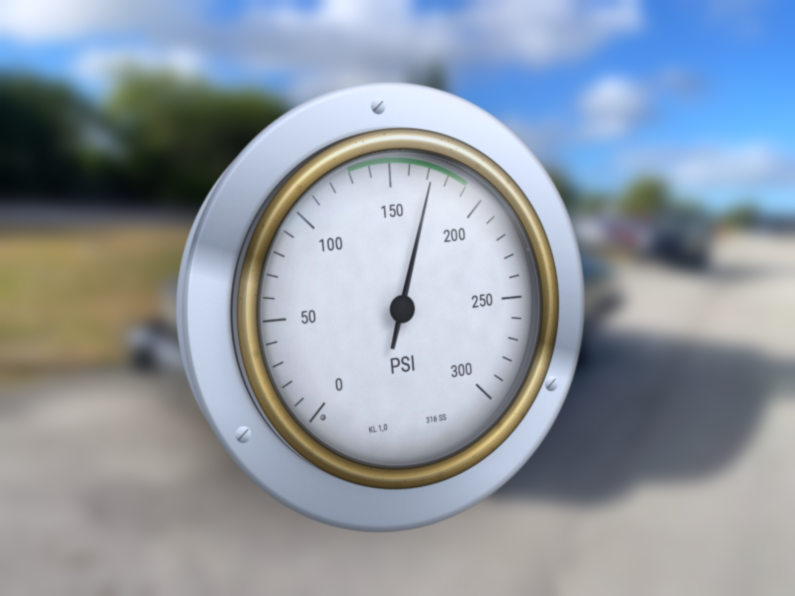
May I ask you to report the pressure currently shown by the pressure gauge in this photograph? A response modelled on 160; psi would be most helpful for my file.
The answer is 170; psi
